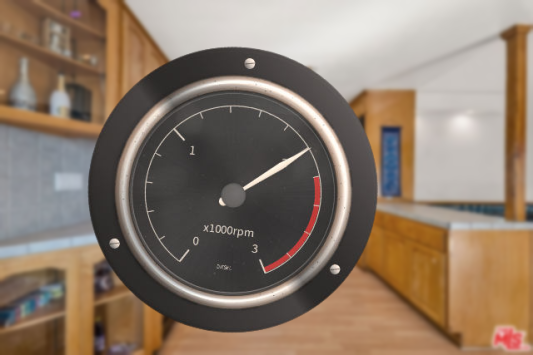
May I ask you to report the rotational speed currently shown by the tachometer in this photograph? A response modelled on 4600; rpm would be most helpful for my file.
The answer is 2000; rpm
